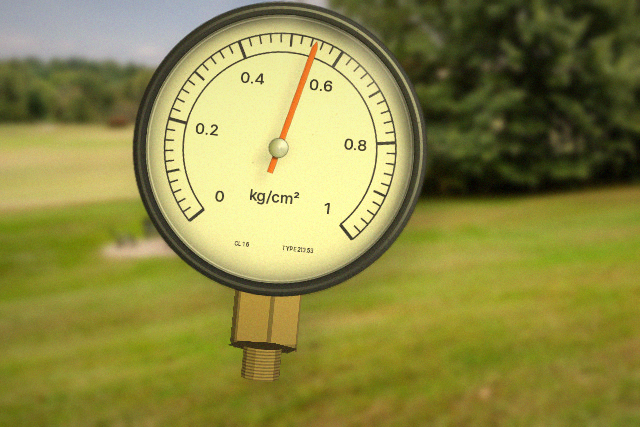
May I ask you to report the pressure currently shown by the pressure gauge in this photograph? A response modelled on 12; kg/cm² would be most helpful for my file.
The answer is 0.55; kg/cm²
